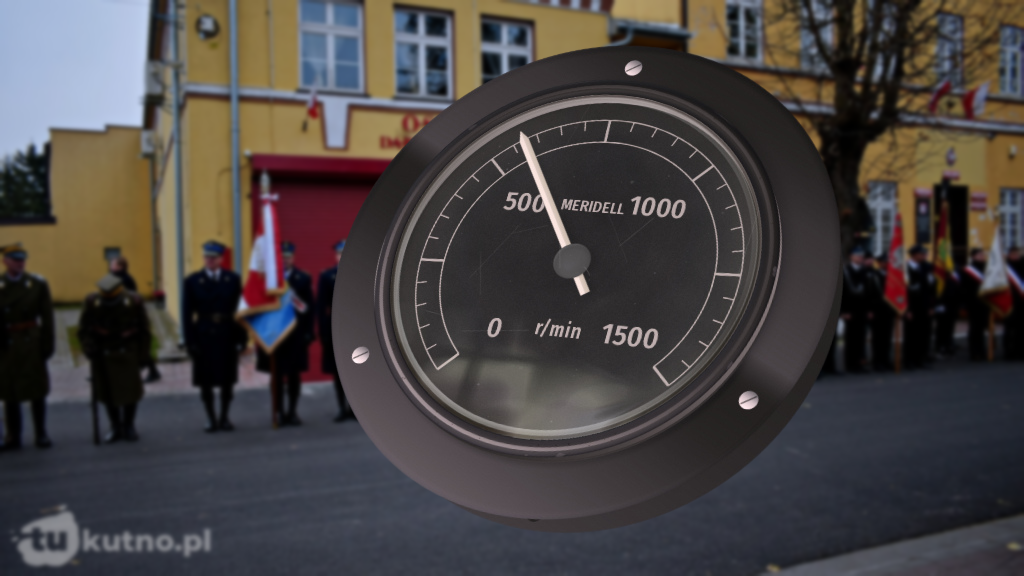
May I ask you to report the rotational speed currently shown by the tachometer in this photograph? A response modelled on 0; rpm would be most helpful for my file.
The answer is 575; rpm
